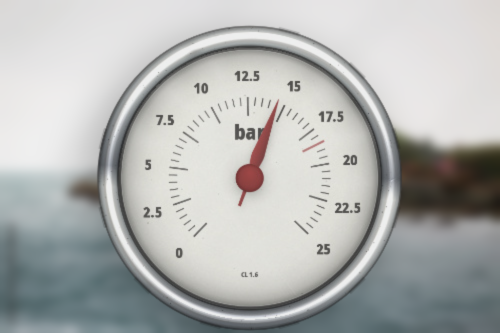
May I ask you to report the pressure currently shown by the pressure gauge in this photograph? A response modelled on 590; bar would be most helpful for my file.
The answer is 14.5; bar
